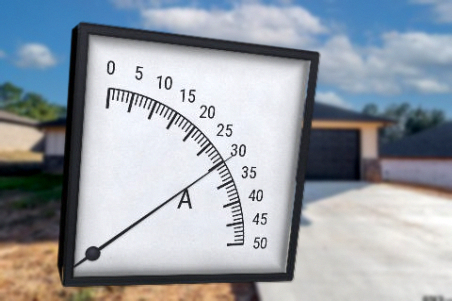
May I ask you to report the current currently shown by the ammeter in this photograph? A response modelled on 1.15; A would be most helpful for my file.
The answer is 30; A
